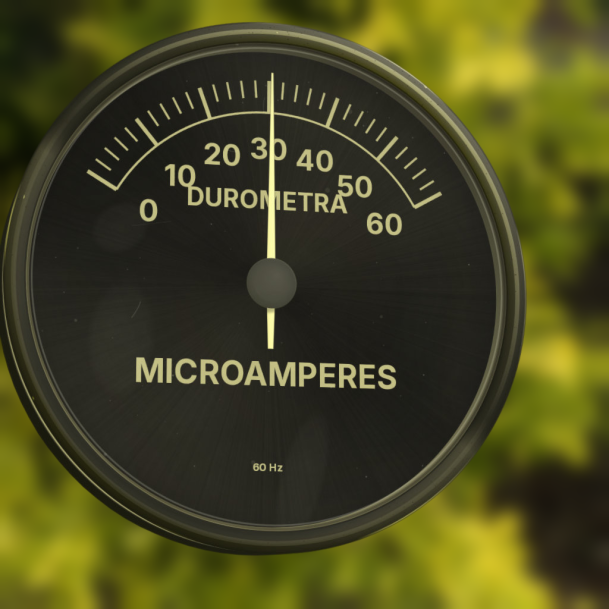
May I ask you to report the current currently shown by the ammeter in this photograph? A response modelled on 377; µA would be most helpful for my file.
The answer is 30; µA
